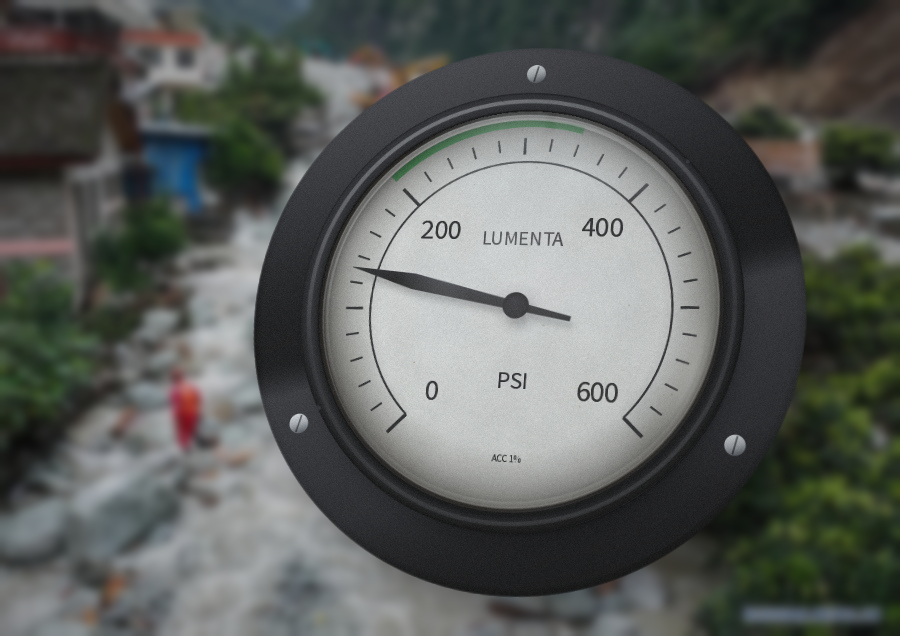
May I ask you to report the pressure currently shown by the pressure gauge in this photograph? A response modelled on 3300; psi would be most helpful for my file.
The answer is 130; psi
